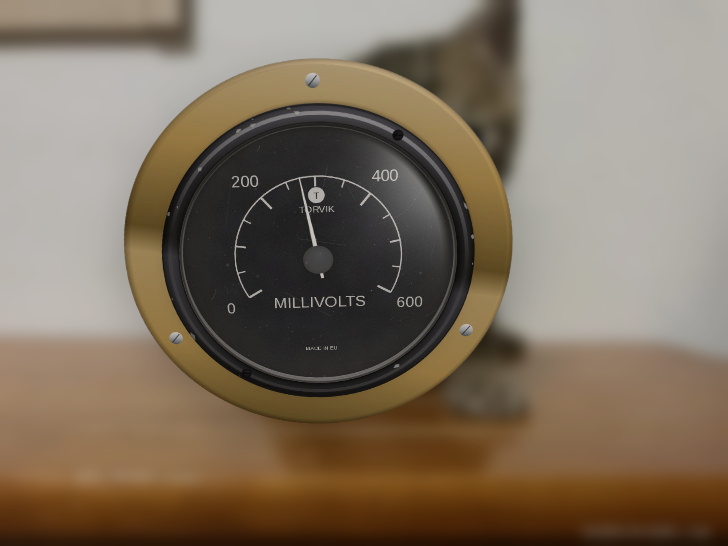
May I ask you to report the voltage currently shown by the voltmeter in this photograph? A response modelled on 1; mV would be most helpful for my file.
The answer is 275; mV
